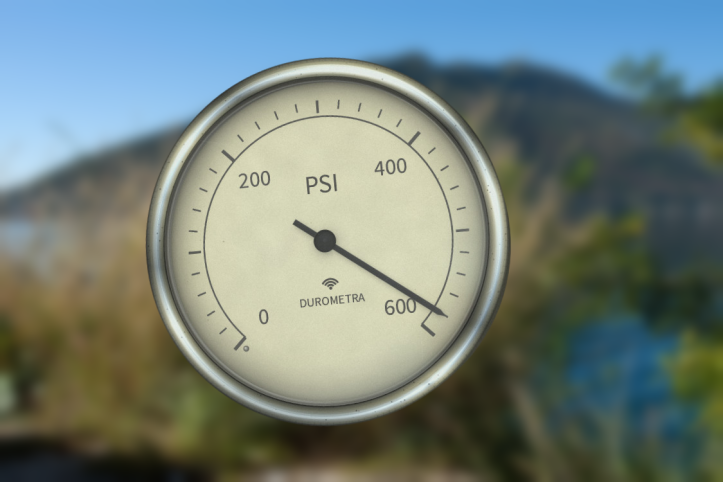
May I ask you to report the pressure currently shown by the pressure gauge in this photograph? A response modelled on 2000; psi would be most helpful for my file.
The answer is 580; psi
